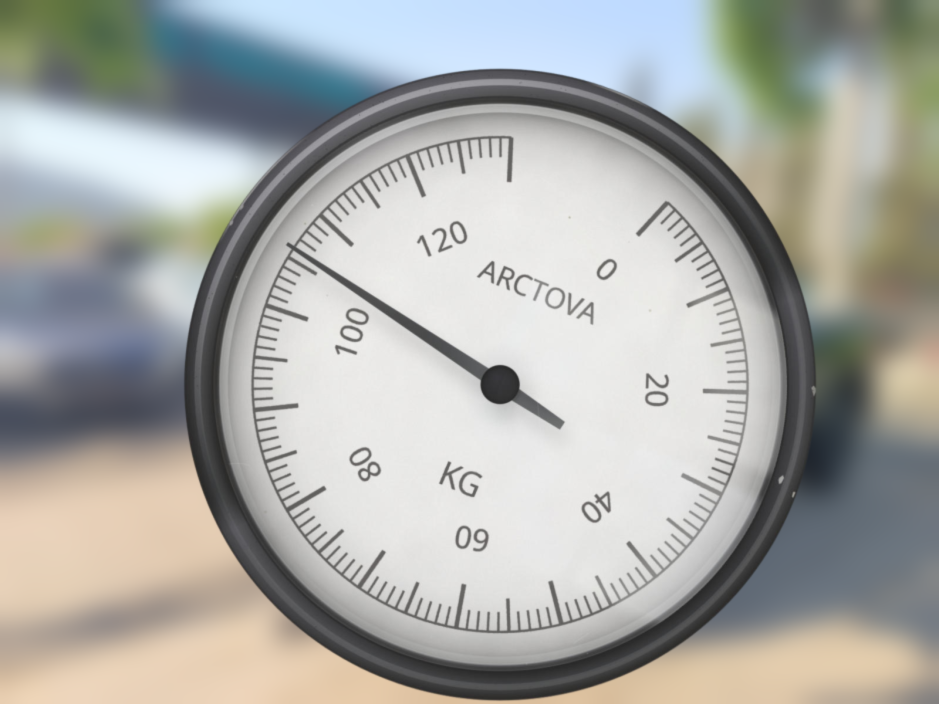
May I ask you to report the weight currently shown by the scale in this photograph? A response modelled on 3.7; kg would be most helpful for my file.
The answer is 106; kg
